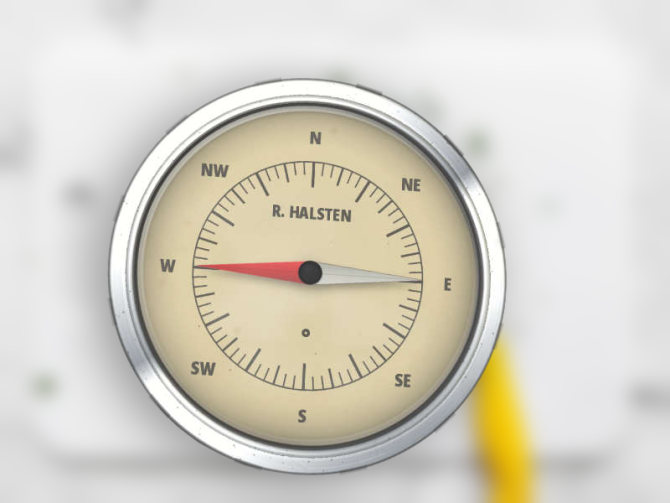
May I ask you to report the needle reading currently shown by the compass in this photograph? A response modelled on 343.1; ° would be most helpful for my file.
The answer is 270; °
